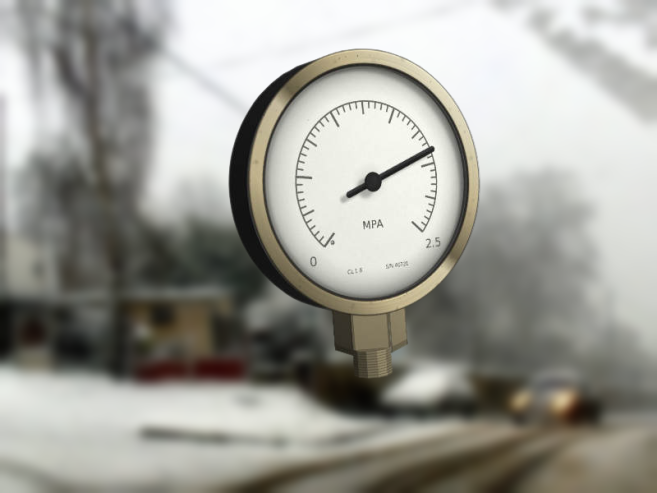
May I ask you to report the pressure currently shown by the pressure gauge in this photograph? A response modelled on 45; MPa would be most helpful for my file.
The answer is 1.9; MPa
